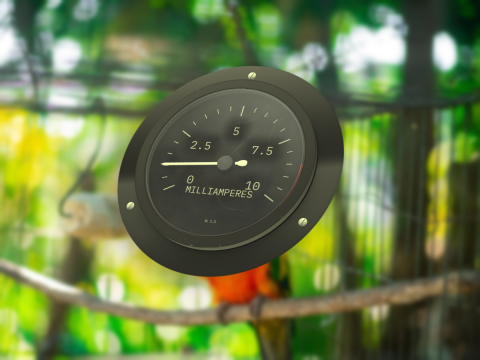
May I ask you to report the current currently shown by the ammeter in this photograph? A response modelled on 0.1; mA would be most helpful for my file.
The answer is 1; mA
